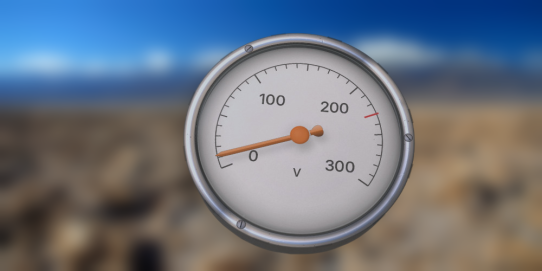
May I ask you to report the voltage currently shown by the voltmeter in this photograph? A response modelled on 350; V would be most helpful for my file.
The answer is 10; V
